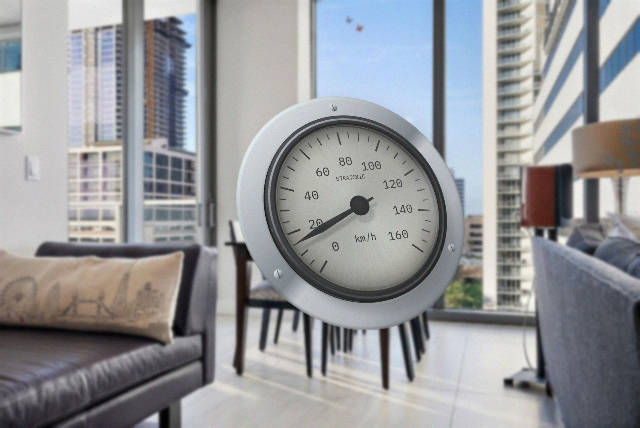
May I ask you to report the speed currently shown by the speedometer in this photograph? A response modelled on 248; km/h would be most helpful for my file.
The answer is 15; km/h
